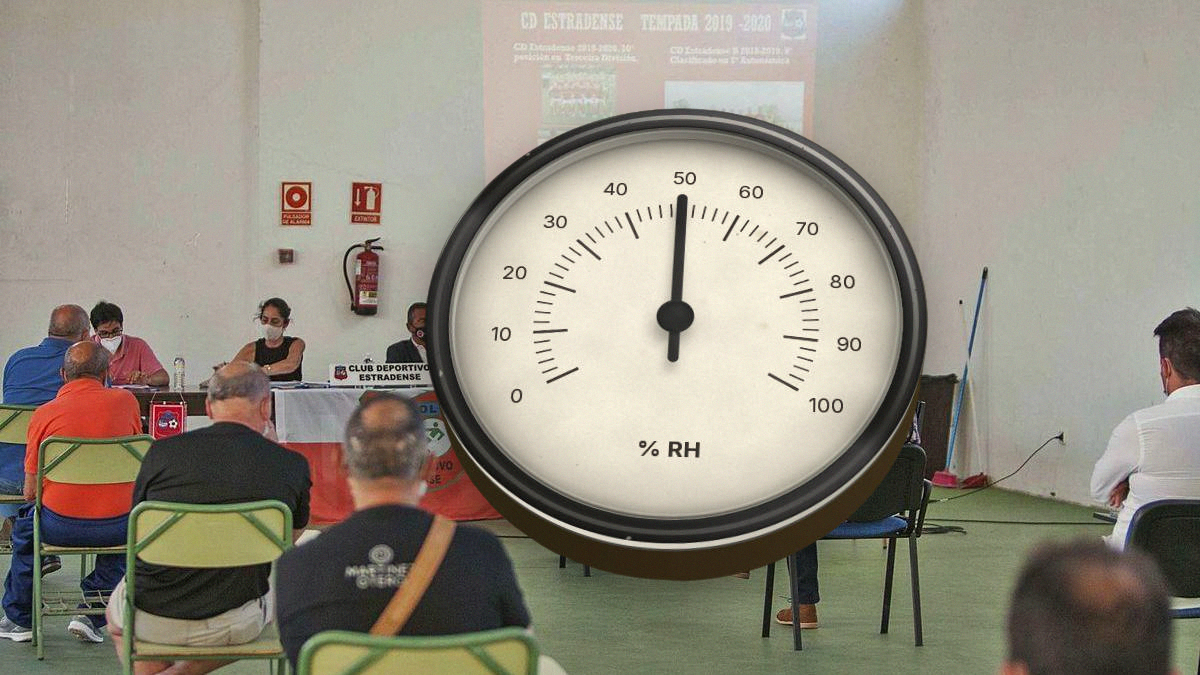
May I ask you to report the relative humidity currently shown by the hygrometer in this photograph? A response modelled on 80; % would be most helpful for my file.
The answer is 50; %
